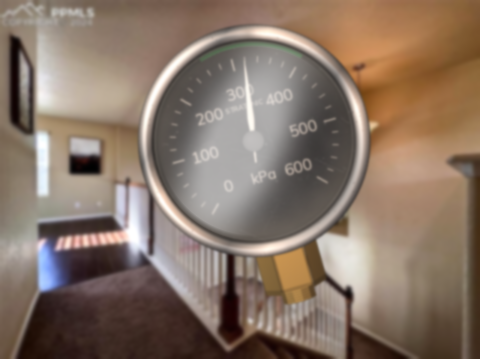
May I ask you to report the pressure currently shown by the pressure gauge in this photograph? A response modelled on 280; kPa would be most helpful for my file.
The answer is 320; kPa
